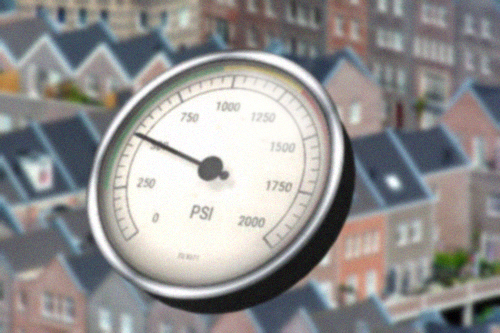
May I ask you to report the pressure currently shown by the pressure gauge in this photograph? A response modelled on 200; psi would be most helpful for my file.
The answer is 500; psi
